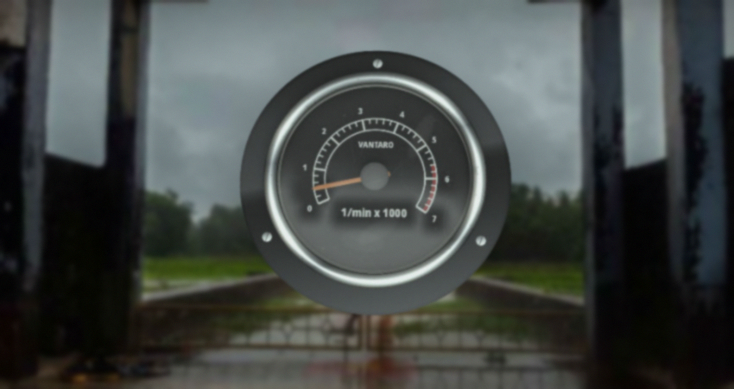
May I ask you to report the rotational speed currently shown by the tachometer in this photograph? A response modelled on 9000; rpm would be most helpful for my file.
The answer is 400; rpm
